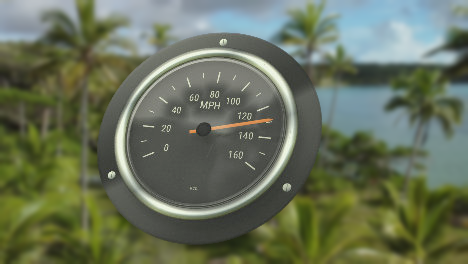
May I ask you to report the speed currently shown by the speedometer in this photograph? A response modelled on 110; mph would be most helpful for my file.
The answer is 130; mph
